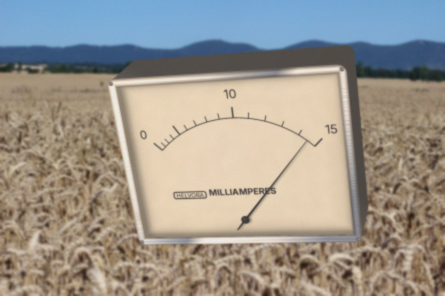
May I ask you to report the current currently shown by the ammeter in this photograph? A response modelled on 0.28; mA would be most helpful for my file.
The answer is 14.5; mA
